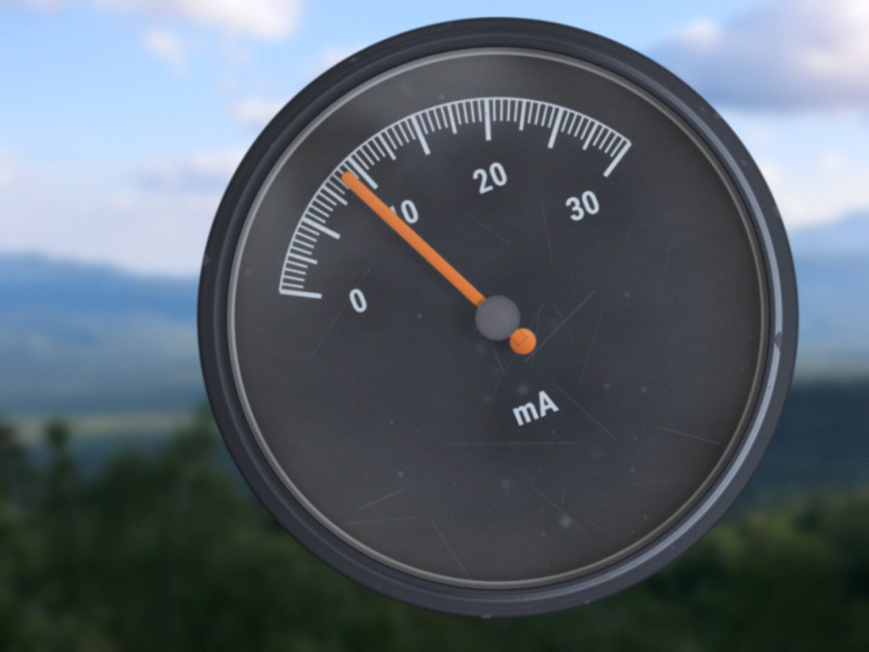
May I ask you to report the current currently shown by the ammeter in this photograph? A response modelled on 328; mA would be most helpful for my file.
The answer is 9; mA
